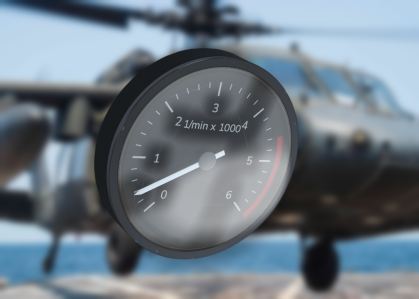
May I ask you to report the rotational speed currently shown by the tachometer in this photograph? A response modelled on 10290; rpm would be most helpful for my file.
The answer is 400; rpm
